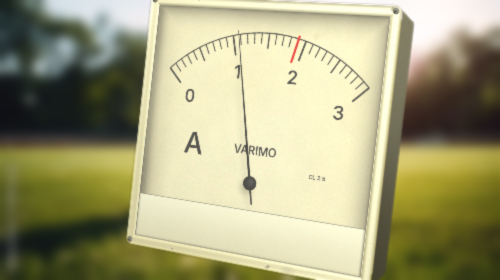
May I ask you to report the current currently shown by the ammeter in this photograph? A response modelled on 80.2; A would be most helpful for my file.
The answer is 1.1; A
